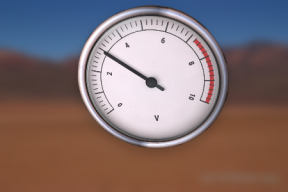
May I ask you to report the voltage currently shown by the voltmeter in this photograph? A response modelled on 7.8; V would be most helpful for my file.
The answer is 3; V
